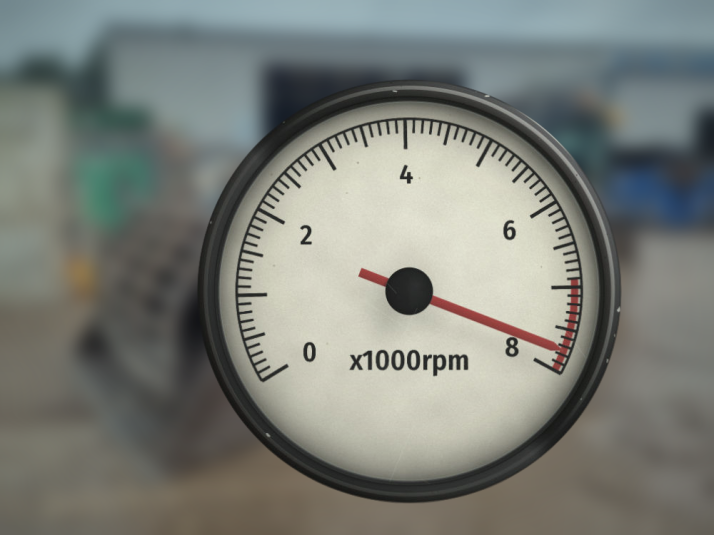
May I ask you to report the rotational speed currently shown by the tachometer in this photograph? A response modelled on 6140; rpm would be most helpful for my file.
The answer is 7750; rpm
